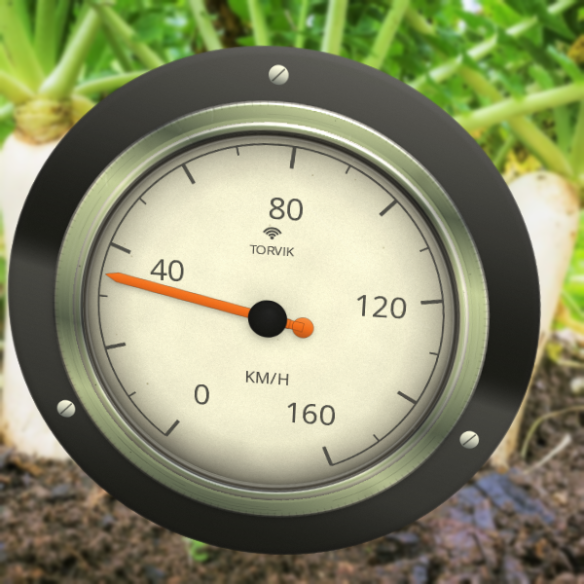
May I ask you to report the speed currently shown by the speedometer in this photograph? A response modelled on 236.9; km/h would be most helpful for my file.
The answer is 35; km/h
